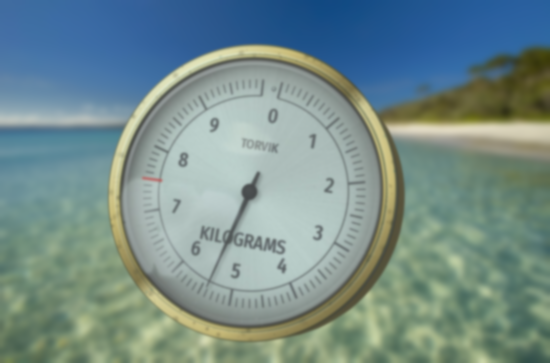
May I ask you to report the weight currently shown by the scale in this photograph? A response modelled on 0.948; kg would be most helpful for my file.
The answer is 5.4; kg
